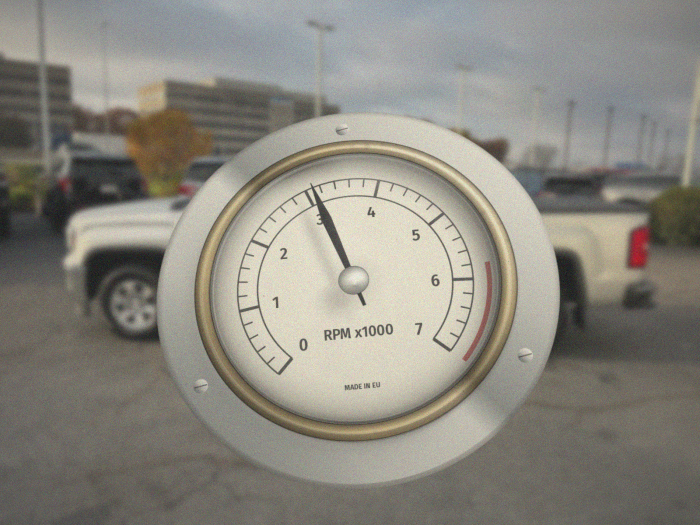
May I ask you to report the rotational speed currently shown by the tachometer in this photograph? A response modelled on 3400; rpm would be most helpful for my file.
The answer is 3100; rpm
